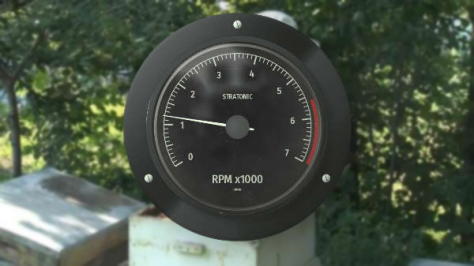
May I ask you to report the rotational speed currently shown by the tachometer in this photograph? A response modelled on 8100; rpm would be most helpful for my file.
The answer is 1200; rpm
